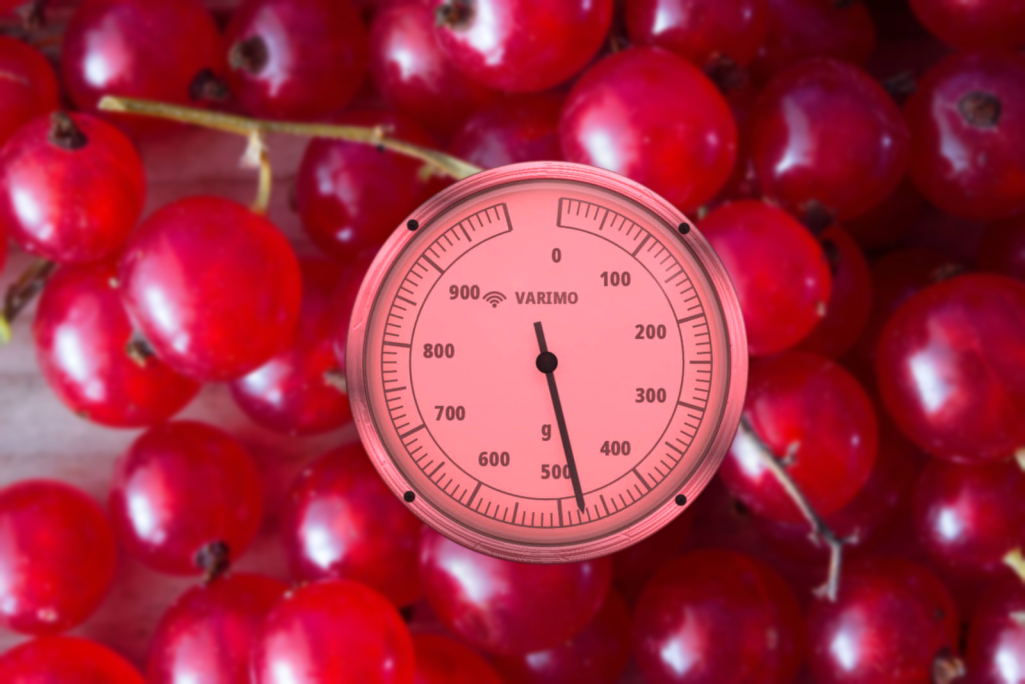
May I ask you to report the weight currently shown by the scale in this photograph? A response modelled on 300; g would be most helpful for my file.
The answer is 475; g
